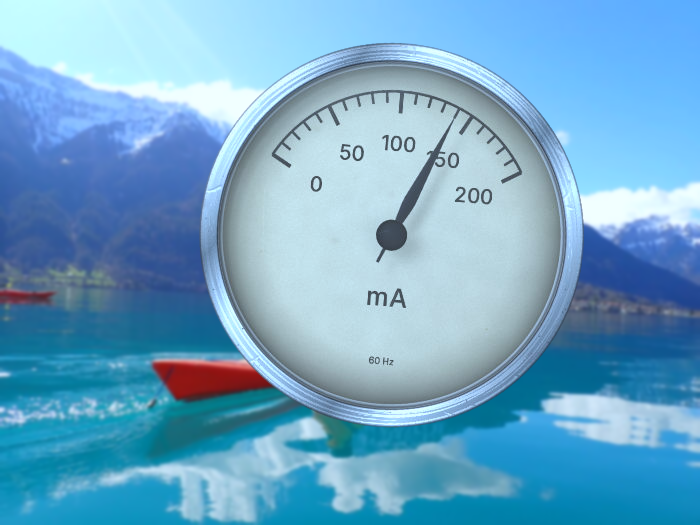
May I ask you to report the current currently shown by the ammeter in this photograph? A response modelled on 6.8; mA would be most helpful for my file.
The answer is 140; mA
